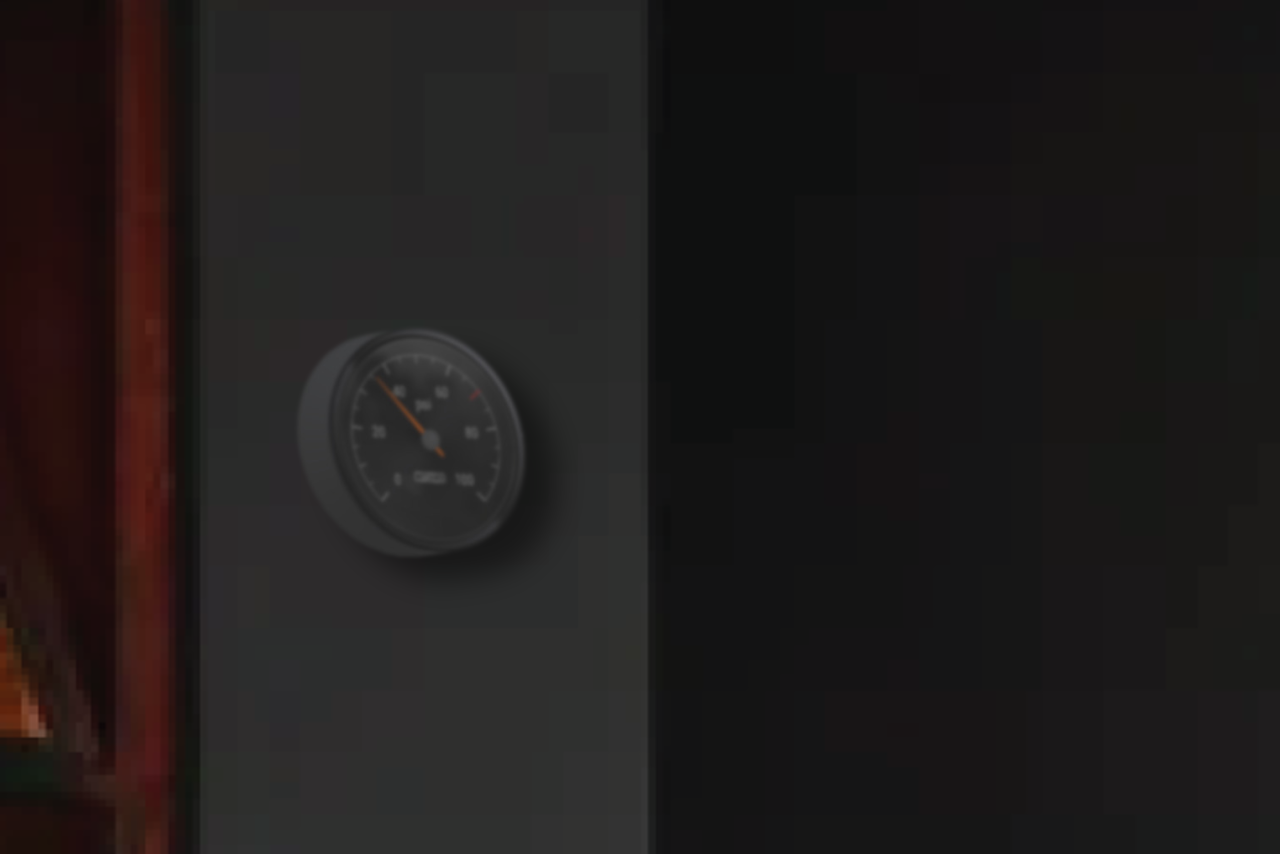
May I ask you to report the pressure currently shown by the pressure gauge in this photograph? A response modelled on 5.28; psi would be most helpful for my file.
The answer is 35; psi
